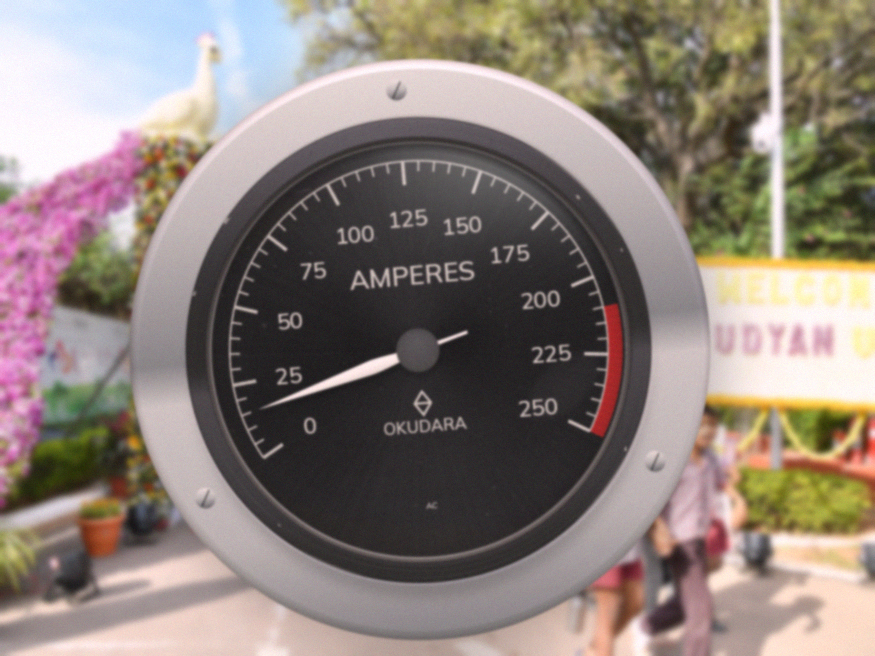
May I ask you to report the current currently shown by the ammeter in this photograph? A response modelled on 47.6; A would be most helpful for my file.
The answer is 15; A
